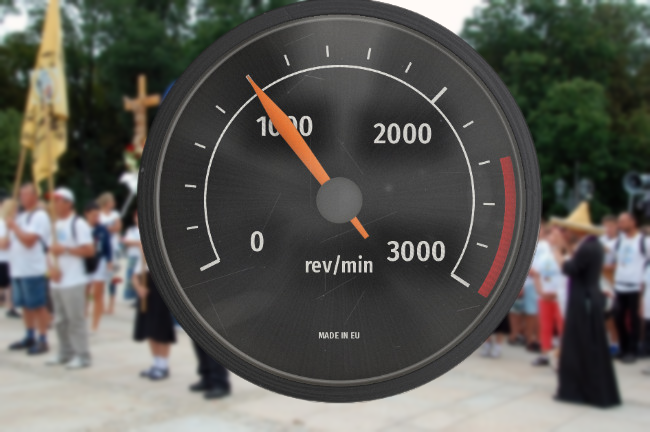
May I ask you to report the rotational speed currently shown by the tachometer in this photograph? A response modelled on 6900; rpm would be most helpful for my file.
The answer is 1000; rpm
